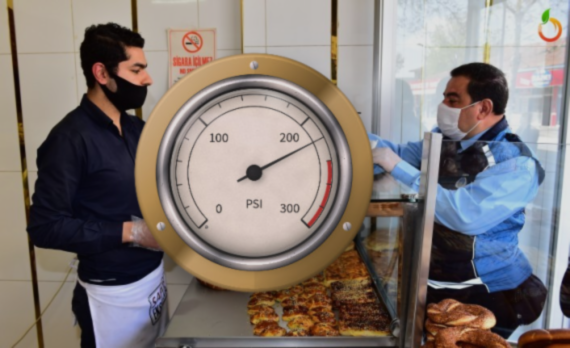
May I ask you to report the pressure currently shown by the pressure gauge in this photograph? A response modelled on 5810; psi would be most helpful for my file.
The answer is 220; psi
